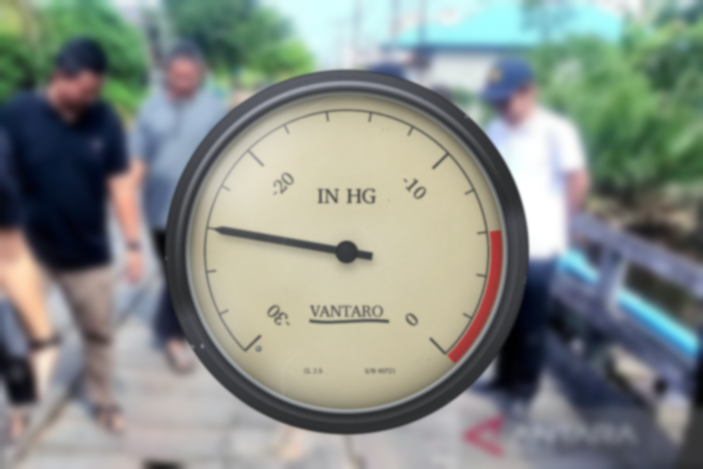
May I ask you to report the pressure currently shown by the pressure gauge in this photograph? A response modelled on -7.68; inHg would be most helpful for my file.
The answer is -24; inHg
